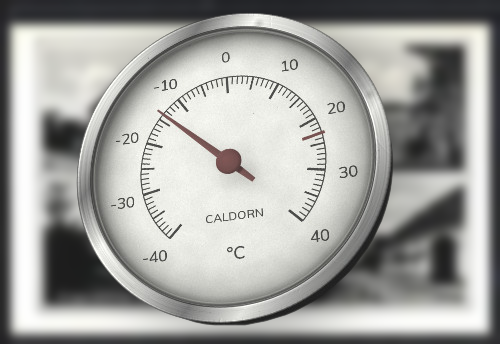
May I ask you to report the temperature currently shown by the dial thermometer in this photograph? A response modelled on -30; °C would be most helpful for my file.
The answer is -14; °C
